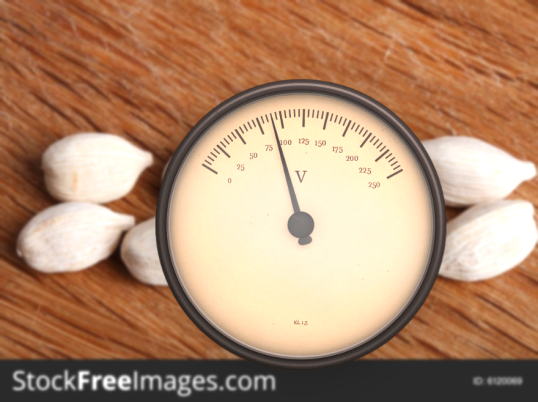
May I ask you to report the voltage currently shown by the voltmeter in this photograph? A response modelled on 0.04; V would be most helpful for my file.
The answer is 90; V
